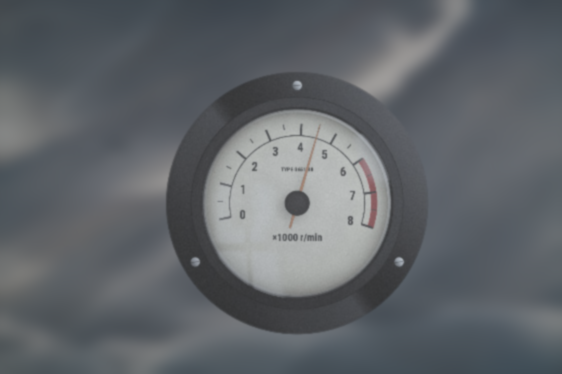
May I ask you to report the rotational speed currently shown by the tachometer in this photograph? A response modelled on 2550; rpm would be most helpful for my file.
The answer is 4500; rpm
